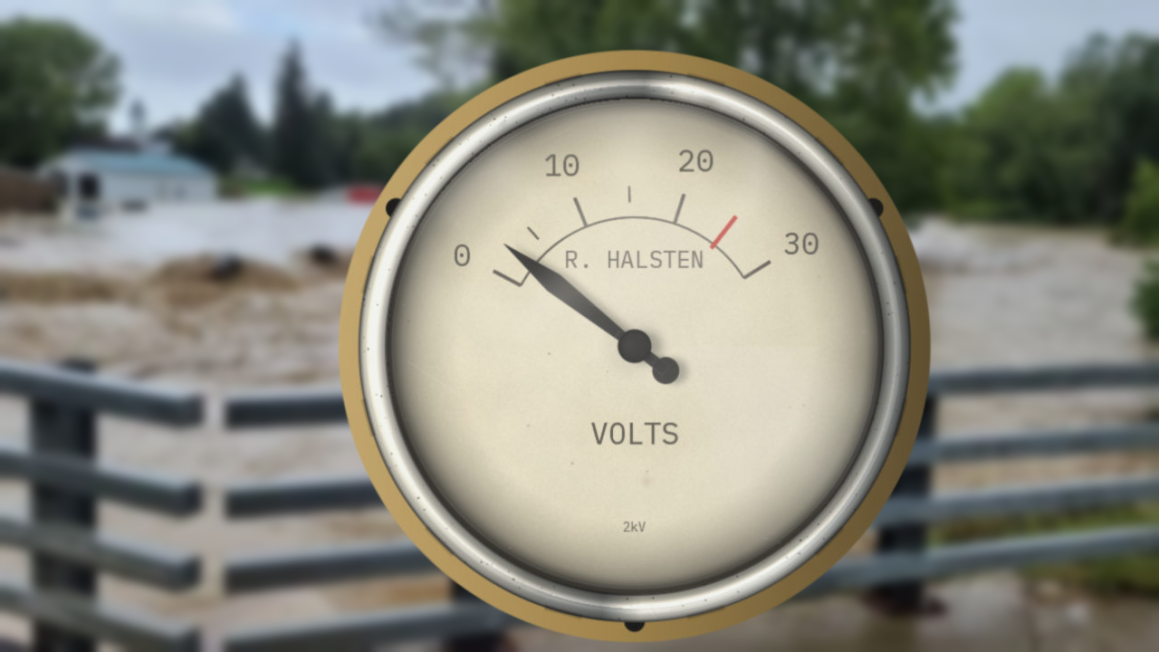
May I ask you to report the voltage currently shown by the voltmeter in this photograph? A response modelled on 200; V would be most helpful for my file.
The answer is 2.5; V
